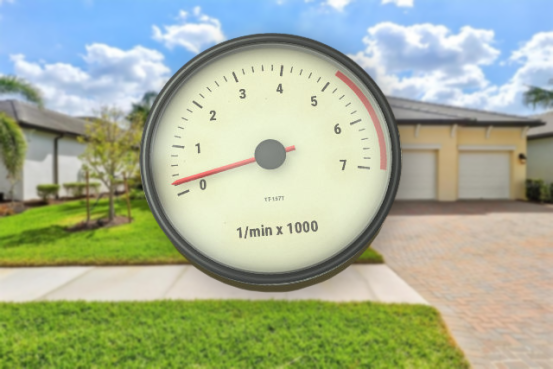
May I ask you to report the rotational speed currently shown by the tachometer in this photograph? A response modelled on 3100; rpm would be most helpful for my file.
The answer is 200; rpm
